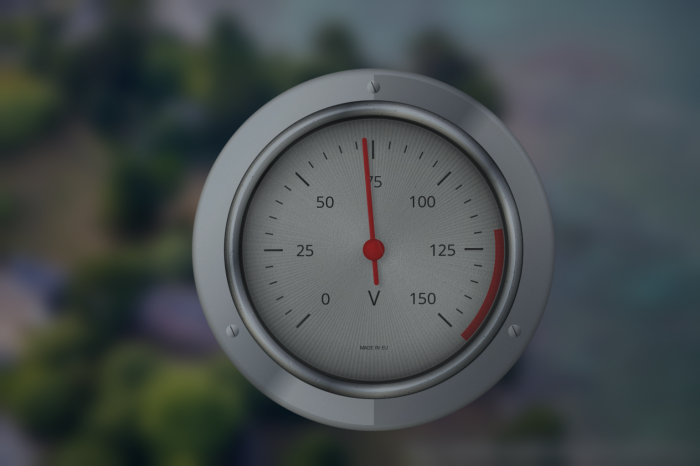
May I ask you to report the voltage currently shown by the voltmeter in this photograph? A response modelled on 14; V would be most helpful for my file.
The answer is 72.5; V
